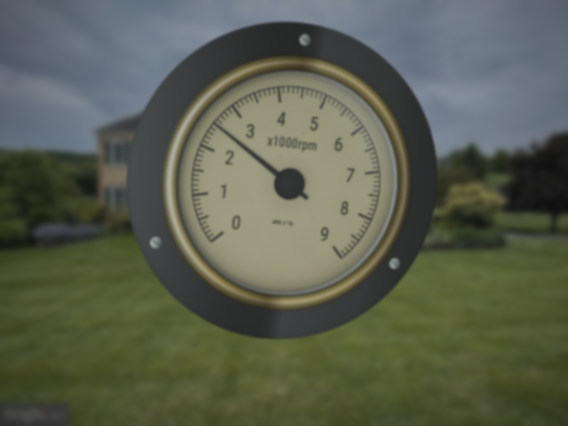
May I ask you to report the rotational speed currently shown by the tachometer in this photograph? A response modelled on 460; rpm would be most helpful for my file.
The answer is 2500; rpm
